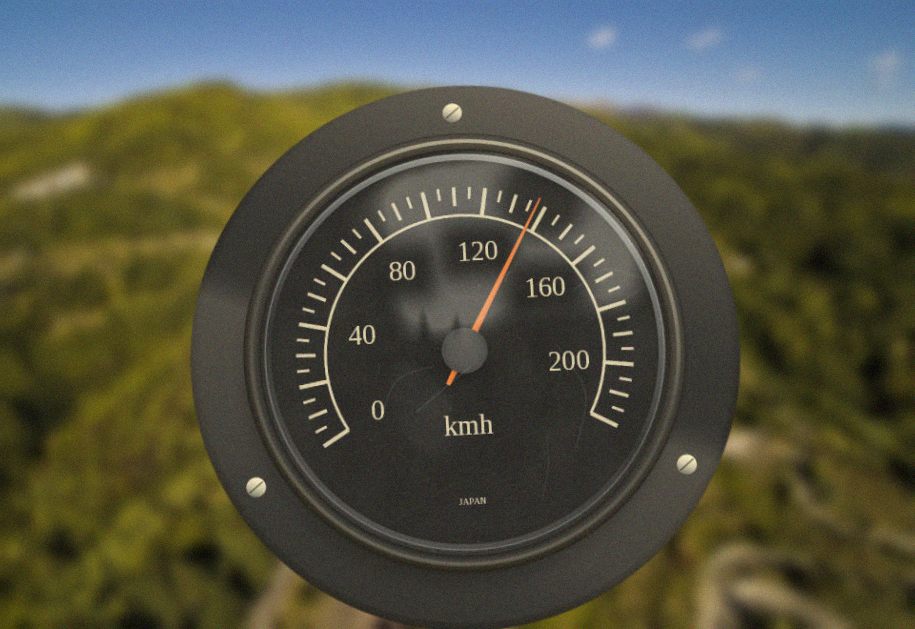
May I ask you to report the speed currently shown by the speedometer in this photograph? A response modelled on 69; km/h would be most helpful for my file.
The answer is 137.5; km/h
